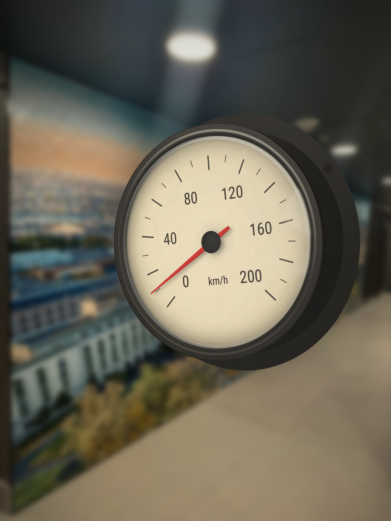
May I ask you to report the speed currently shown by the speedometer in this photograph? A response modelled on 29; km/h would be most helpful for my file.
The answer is 10; km/h
